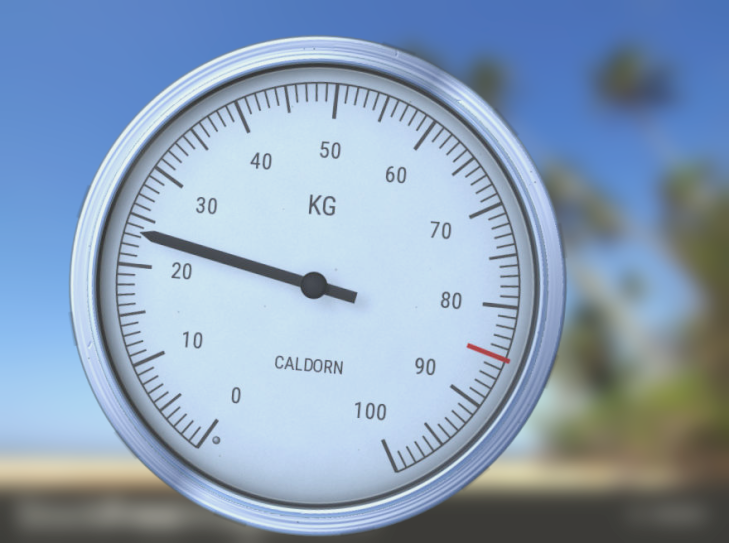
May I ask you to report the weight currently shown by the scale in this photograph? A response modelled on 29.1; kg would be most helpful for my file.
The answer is 23.5; kg
